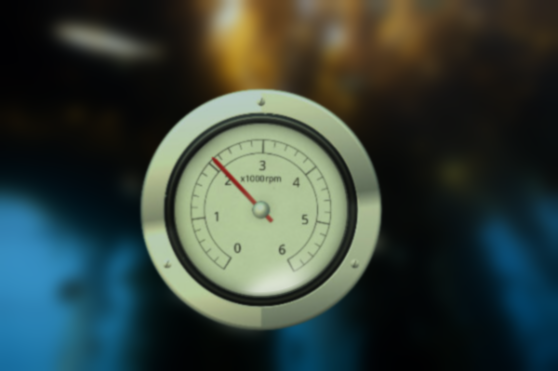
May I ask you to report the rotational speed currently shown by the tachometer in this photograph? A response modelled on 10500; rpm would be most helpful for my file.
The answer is 2100; rpm
